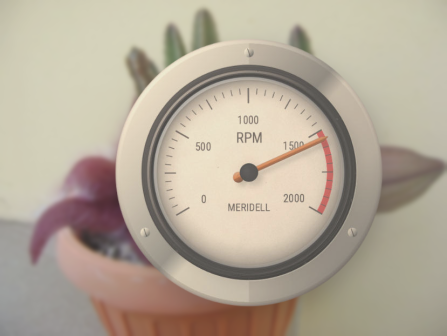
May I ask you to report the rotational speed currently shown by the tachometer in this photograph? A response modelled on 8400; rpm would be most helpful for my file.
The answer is 1550; rpm
